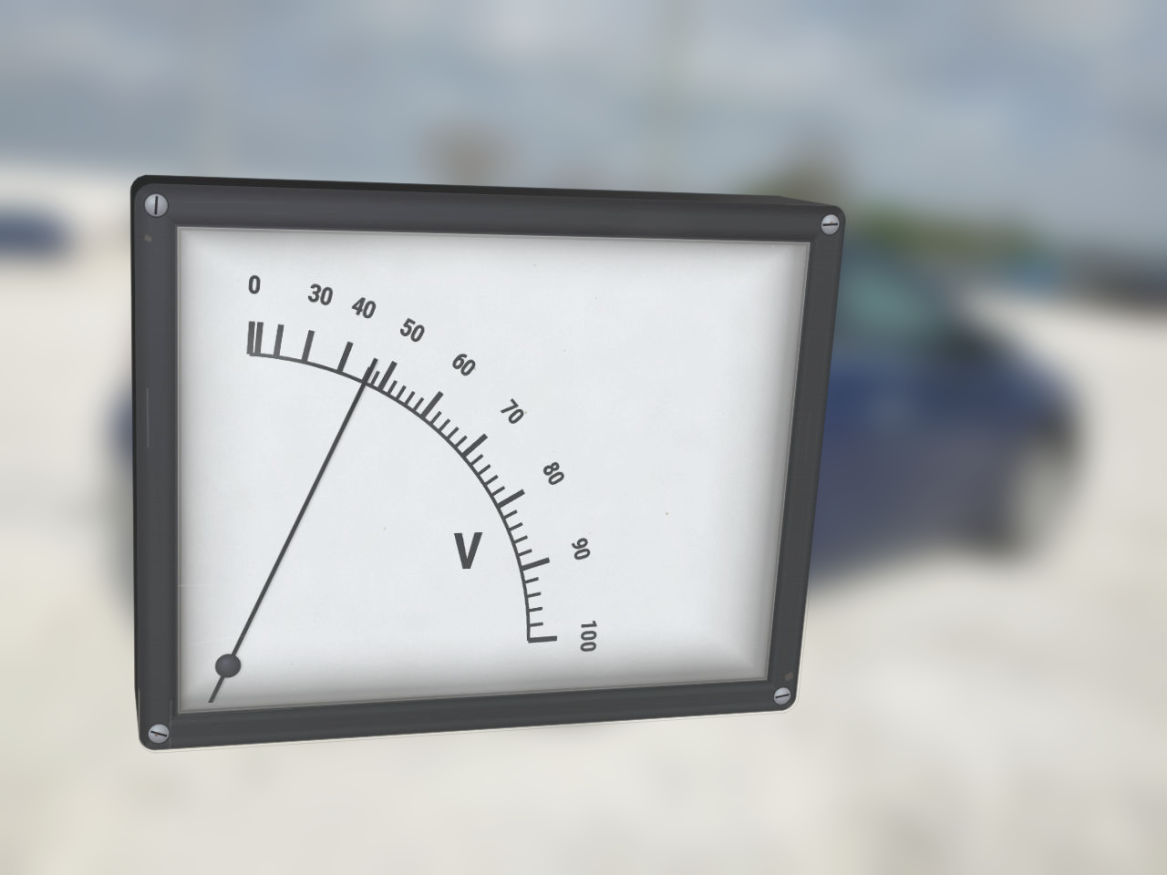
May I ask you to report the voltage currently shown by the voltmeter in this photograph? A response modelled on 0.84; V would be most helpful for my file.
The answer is 46; V
